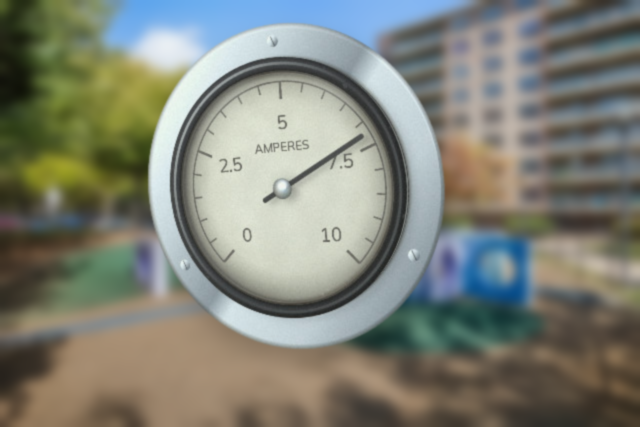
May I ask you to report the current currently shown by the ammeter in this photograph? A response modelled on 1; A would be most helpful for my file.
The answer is 7.25; A
